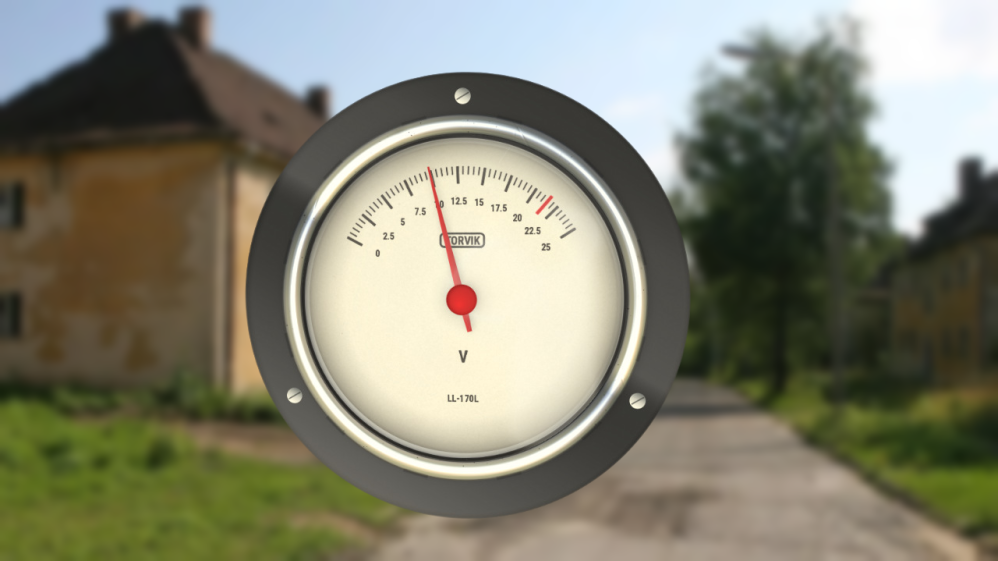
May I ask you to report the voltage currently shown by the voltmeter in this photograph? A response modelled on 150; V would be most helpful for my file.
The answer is 10; V
